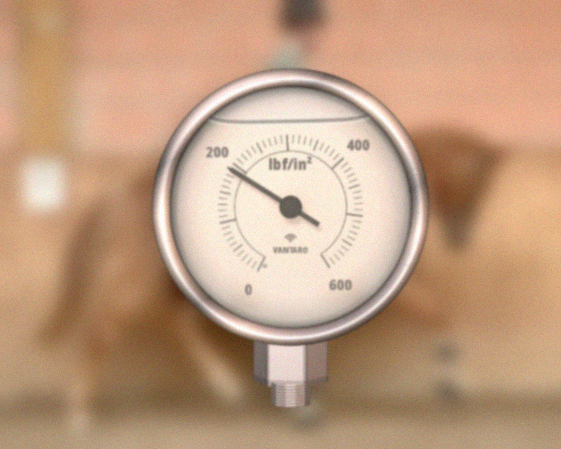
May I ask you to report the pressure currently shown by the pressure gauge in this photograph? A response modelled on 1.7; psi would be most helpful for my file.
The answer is 190; psi
